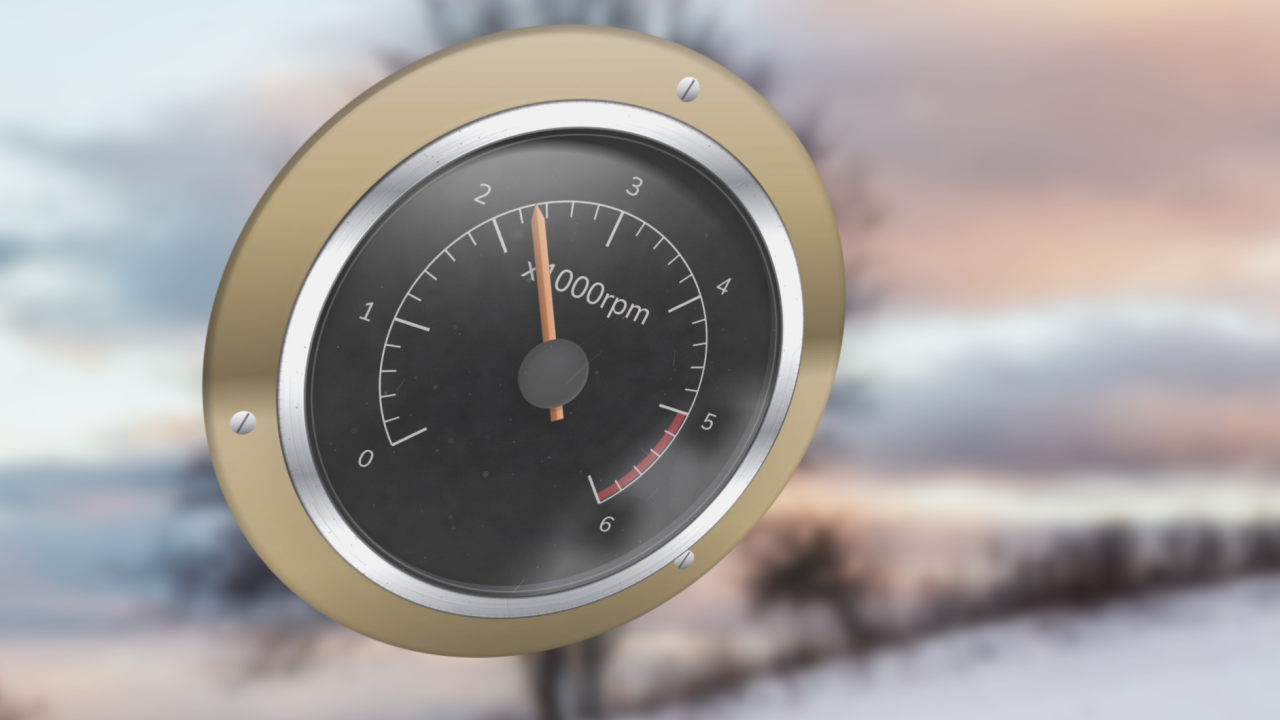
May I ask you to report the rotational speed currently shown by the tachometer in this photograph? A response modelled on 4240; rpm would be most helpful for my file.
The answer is 2300; rpm
